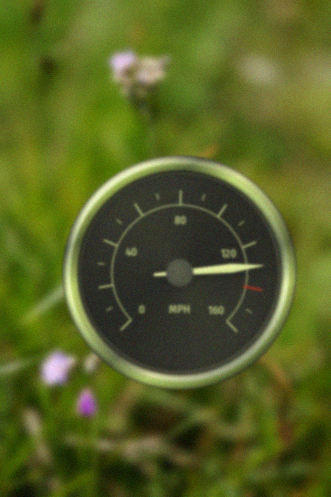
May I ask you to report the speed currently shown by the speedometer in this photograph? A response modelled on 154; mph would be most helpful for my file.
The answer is 130; mph
